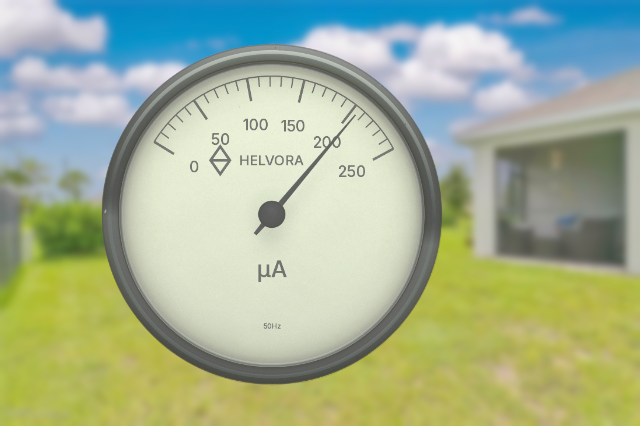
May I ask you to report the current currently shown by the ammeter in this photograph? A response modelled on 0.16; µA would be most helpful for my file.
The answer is 205; µA
